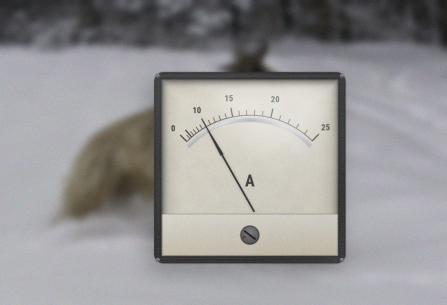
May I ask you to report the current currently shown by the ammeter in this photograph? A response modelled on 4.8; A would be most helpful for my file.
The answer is 10; A
